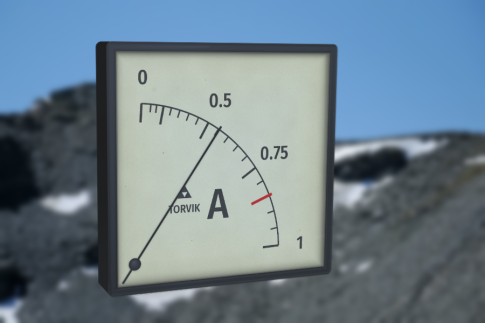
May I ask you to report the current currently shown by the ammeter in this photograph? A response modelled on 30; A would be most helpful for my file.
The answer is 0.55; A
